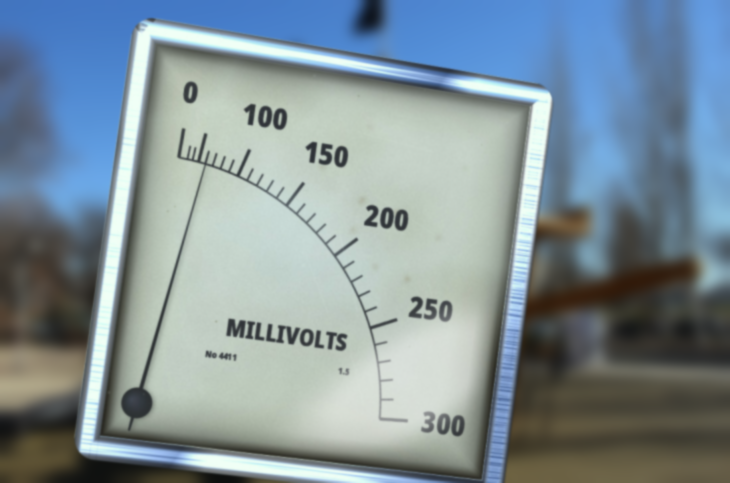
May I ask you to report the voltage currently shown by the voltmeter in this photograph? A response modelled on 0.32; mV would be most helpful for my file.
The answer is 60; mV
